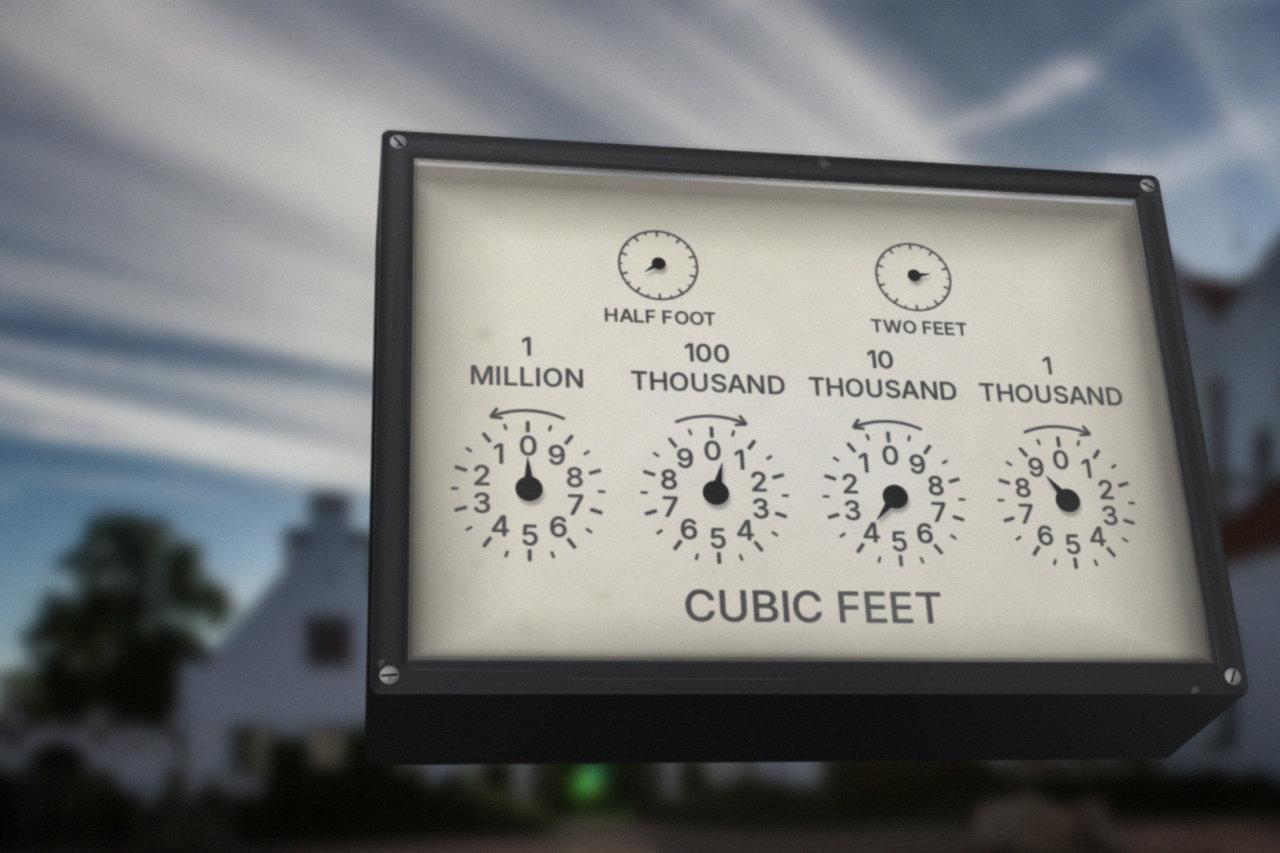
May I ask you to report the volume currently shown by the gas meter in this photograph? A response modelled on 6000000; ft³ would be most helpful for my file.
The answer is 3900; ft³
